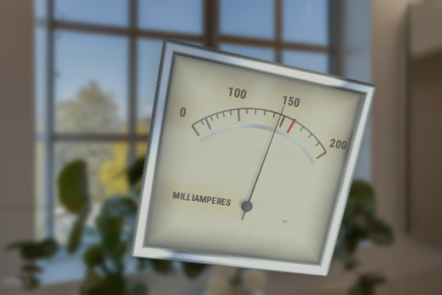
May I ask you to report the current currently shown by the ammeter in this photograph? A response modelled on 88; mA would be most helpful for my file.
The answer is 145; mA
